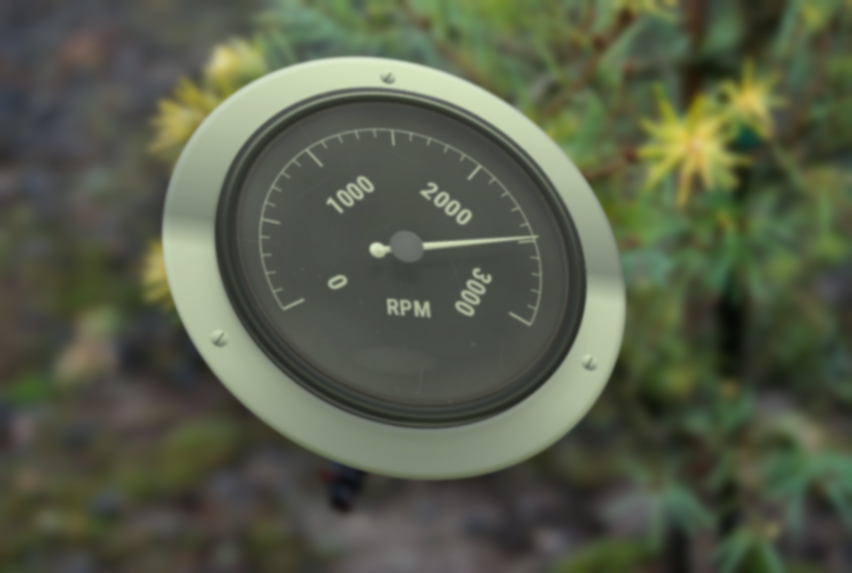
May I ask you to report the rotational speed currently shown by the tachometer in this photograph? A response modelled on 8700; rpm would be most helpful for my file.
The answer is 2500; rpm
